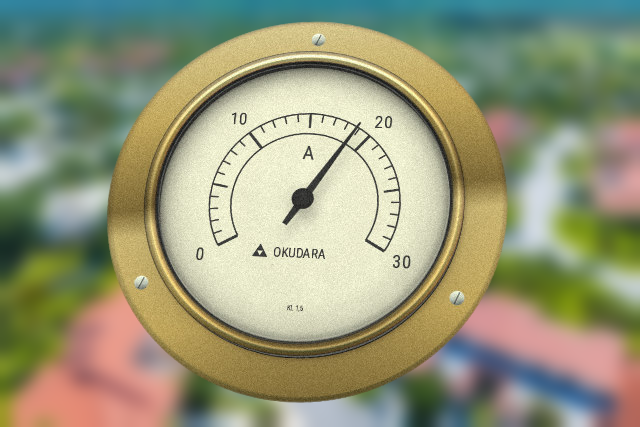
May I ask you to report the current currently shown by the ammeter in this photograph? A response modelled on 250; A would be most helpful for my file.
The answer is 19; A
